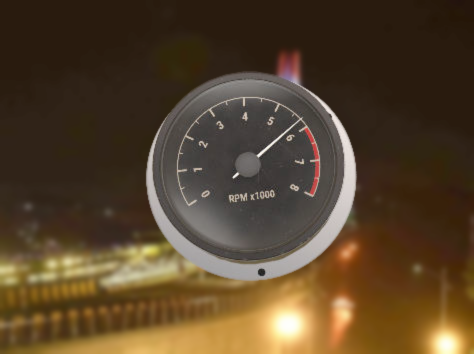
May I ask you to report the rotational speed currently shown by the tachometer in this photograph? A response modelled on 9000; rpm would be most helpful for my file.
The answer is 5750; rpm
